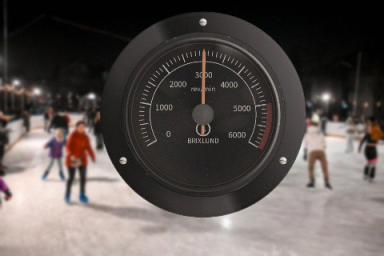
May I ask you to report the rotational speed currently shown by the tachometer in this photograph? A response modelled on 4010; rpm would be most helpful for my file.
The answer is 3000; rpm
